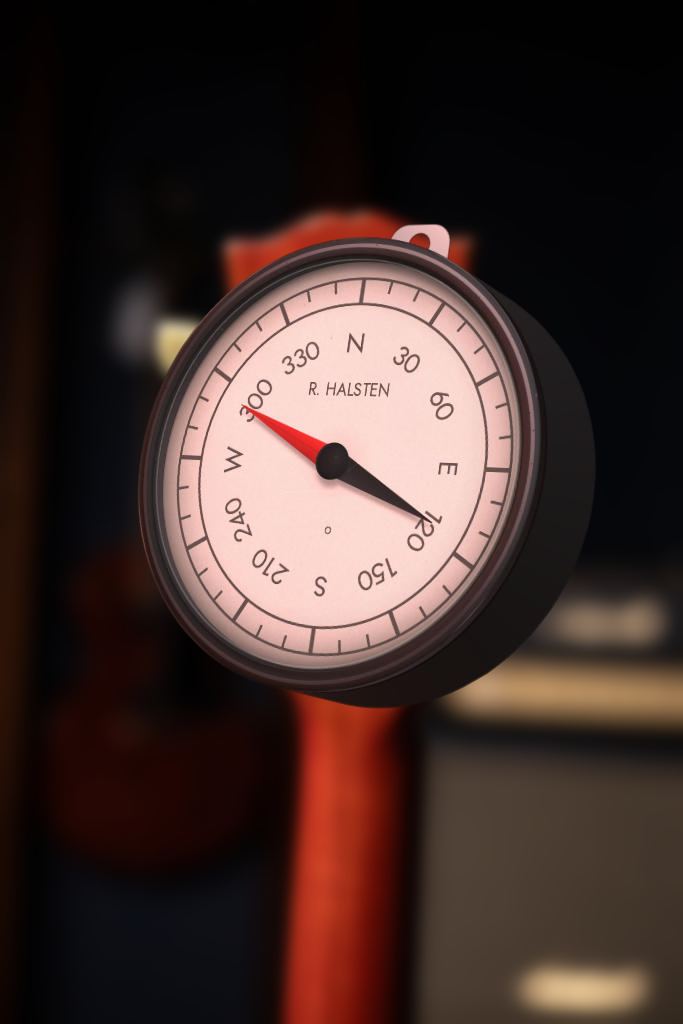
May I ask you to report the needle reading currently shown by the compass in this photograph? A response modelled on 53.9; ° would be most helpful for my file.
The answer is 295; °
